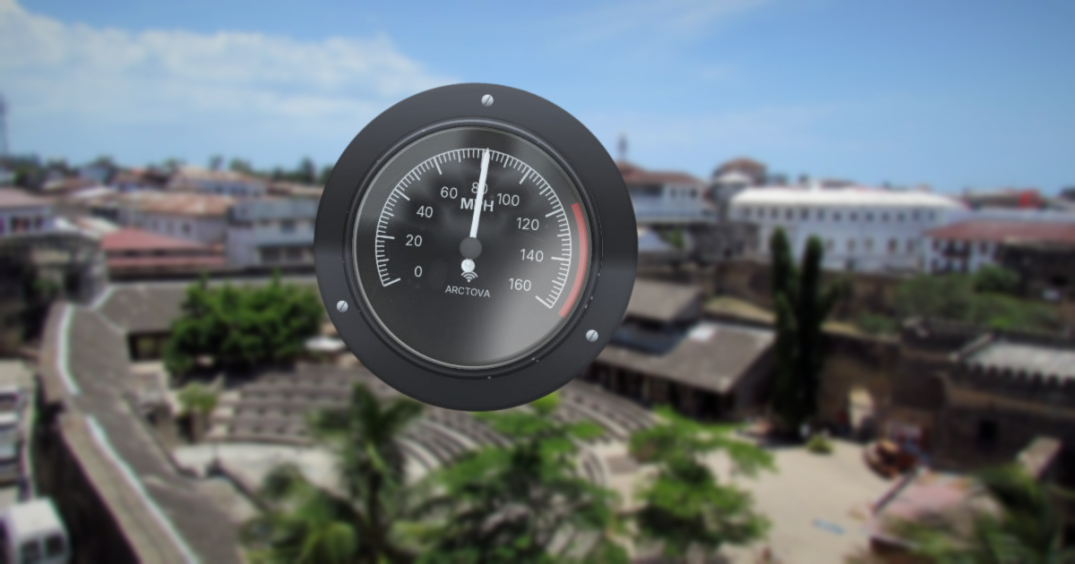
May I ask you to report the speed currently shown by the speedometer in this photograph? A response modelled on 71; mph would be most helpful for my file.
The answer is 82; mph
